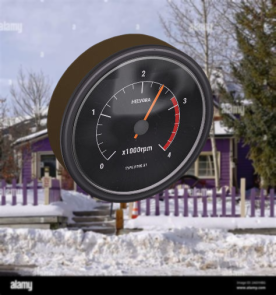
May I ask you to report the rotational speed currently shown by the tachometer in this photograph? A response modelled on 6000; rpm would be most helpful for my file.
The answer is 2400; rpm
